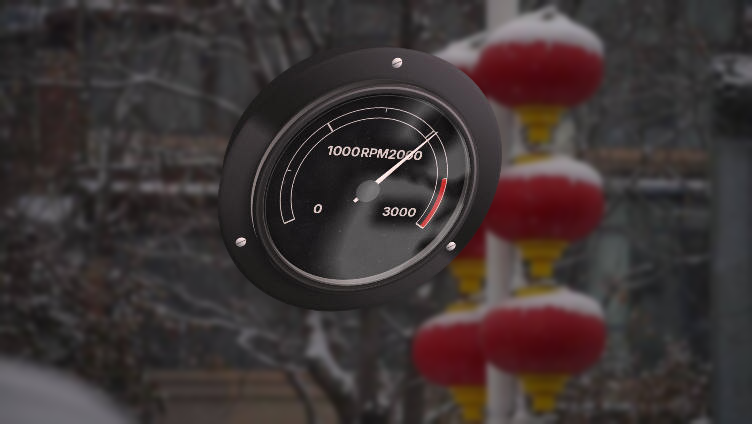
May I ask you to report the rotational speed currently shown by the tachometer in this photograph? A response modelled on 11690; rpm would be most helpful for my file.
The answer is 2000; rpm
